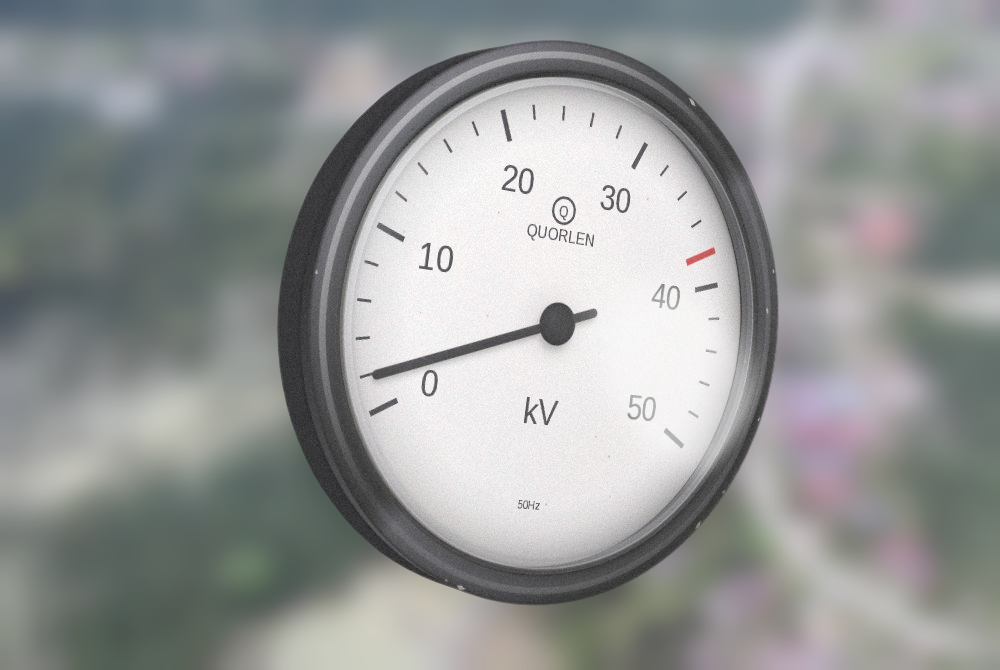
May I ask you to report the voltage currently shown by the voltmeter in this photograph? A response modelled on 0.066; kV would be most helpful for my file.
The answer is 2; kV
